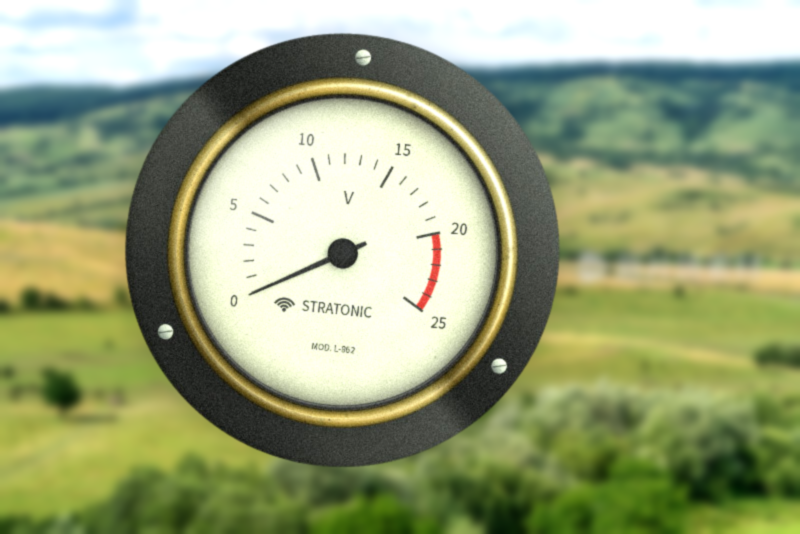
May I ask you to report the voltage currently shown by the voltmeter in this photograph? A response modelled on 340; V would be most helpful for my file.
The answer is 0; V
